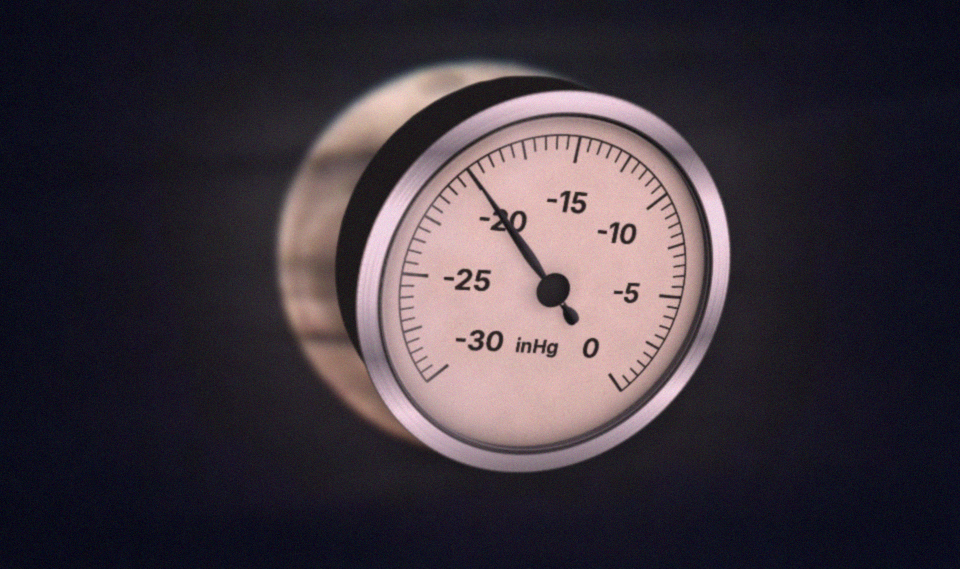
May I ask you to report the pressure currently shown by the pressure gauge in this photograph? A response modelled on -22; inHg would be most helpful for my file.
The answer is -20; inHg
